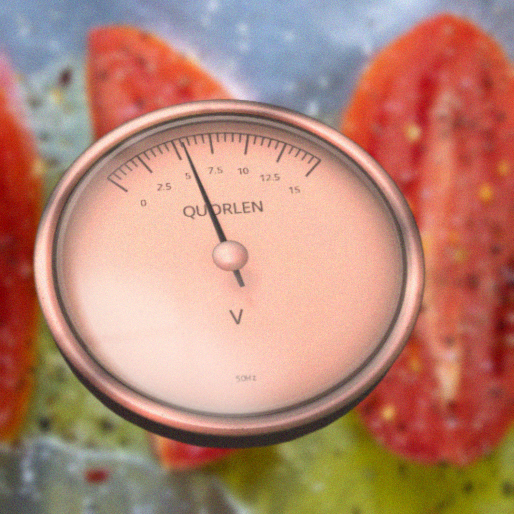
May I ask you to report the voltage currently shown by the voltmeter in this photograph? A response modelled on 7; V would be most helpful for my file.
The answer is 5.5; V
